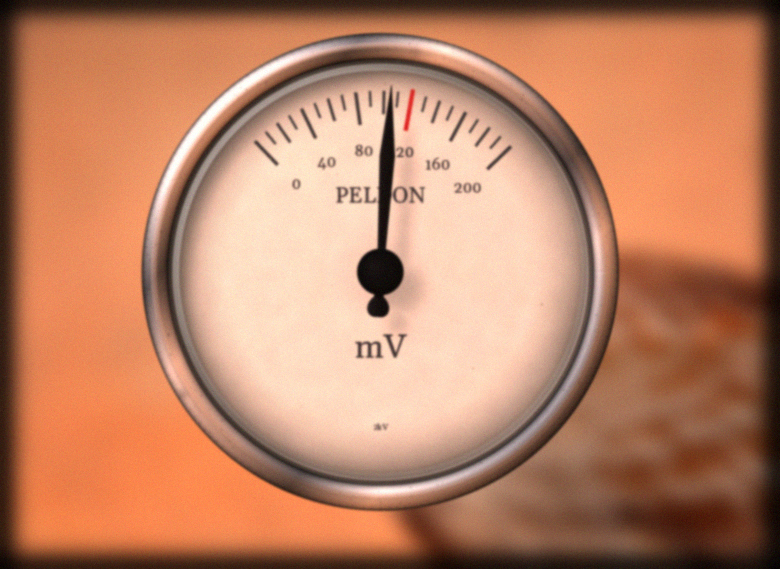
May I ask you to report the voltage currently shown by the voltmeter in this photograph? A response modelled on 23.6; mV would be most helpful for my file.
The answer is 105; mV
